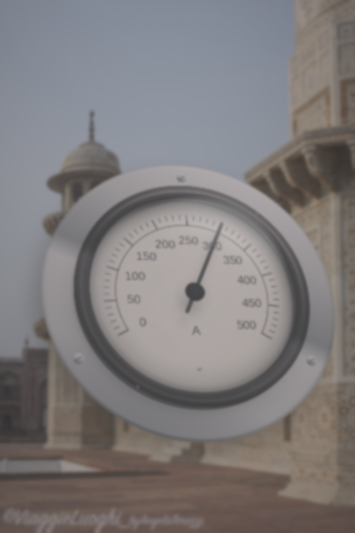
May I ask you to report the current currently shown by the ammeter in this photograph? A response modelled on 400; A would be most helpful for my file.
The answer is 300; A
